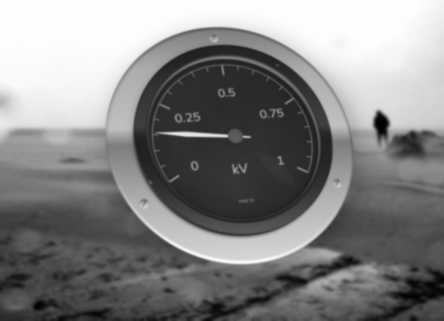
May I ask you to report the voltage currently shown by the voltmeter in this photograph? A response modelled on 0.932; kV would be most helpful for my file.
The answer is 0.15; kV
